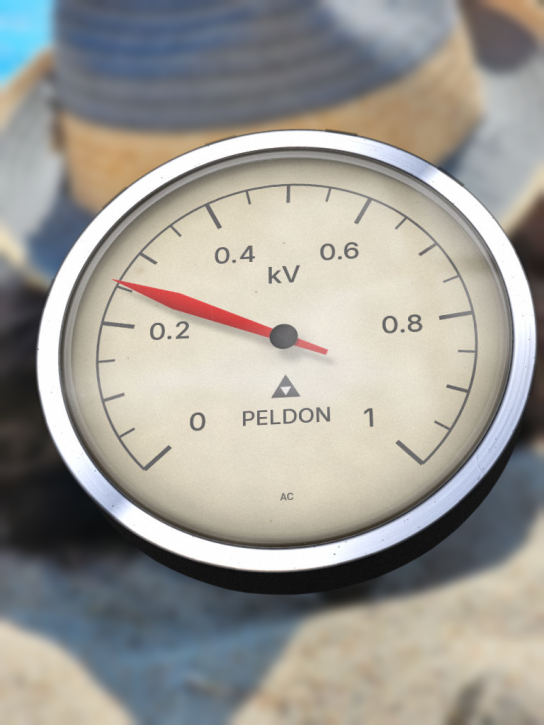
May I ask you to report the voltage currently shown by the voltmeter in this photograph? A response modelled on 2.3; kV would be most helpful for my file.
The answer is 0.25; kV
